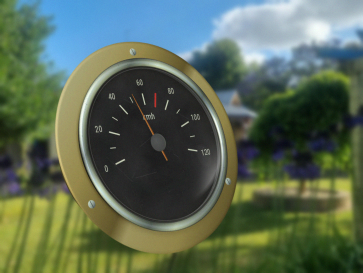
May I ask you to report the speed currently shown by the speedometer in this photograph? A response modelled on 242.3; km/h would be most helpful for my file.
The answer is 50; km/h
